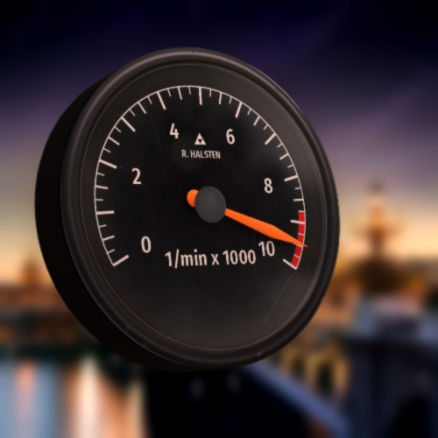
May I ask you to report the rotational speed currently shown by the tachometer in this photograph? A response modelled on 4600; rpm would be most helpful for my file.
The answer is 9500; rpm
